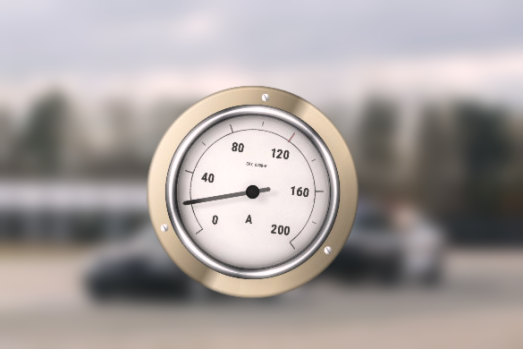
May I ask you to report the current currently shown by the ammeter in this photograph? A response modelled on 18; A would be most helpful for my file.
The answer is 20; A
